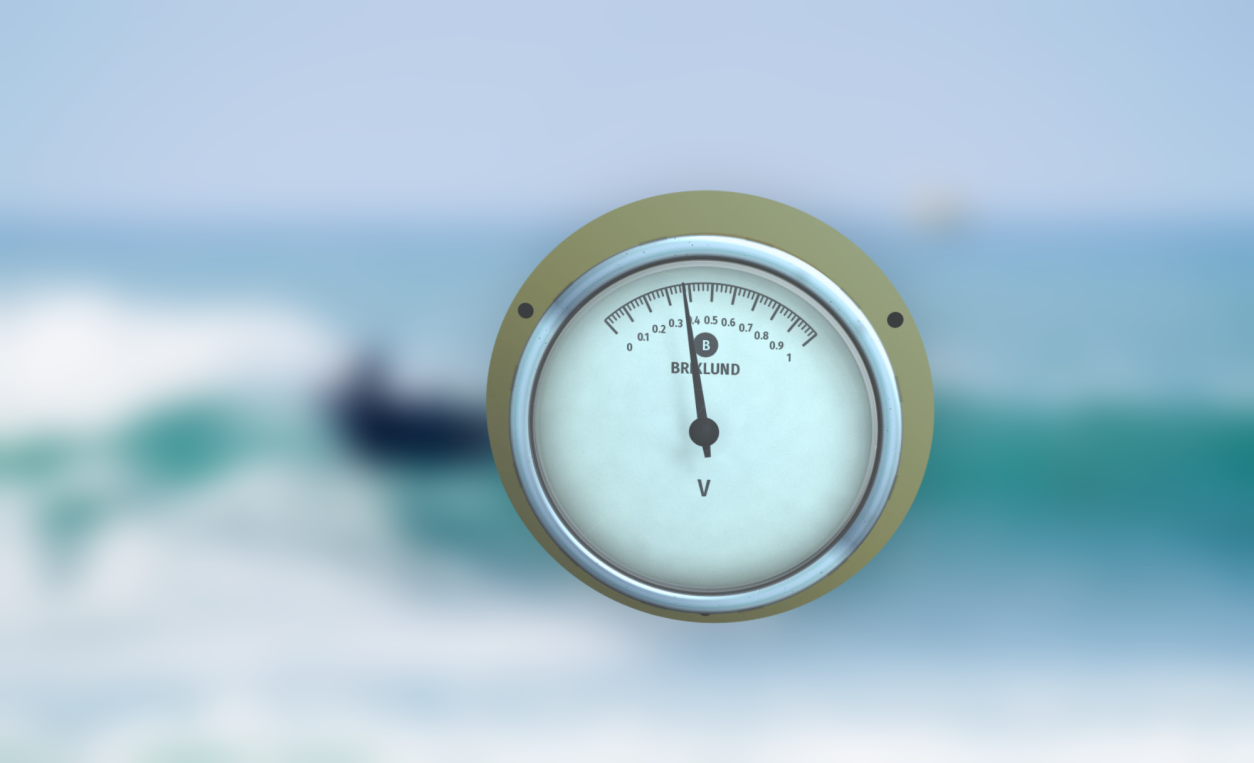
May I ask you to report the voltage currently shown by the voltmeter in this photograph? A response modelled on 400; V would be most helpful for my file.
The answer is 0.38; V
